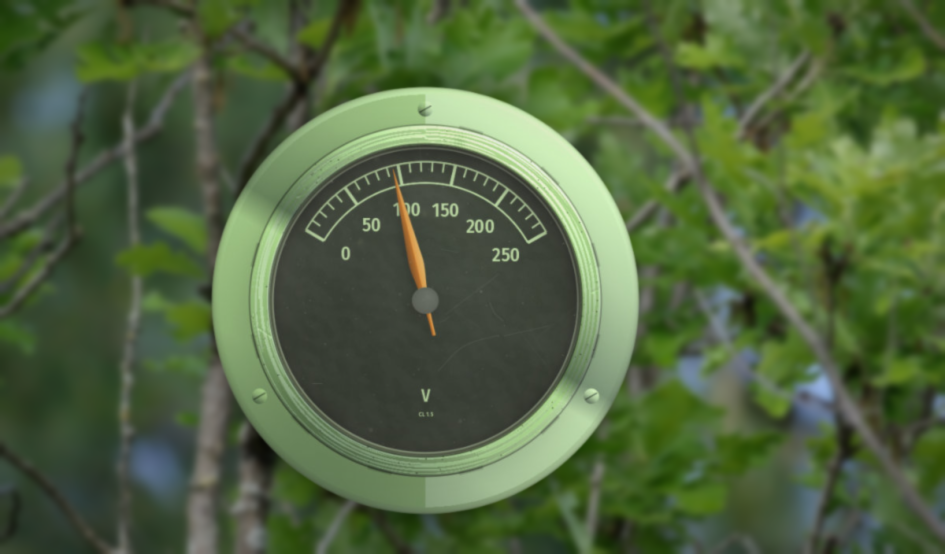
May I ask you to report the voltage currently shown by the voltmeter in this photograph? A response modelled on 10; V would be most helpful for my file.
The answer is 95; V
